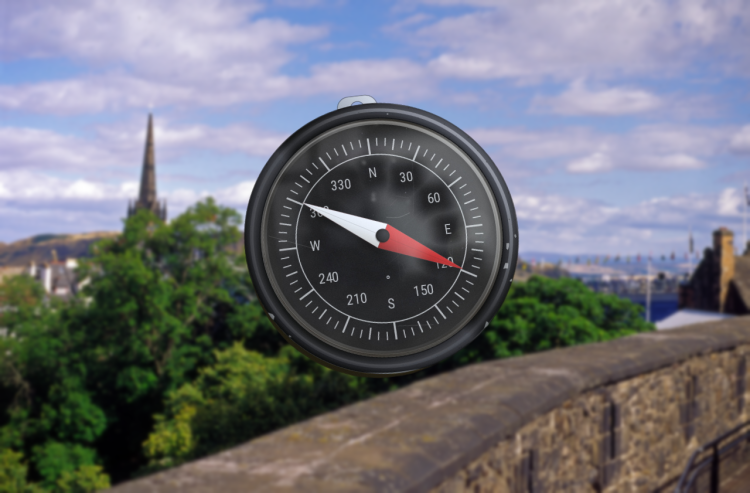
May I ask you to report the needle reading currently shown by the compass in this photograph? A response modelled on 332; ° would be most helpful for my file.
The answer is 120; °
